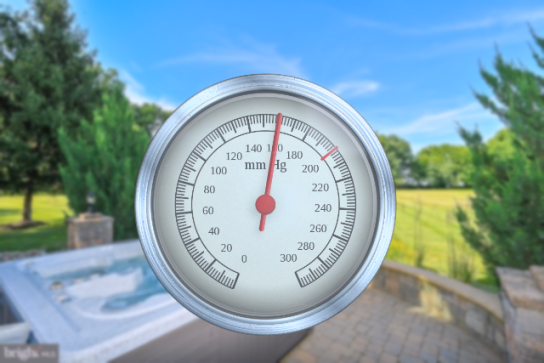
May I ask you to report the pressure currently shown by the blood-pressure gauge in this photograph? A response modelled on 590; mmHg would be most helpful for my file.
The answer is 160; mmHg
